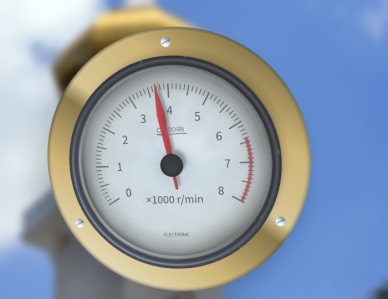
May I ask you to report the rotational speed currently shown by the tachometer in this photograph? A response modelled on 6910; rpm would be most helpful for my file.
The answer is 3700; rpm
